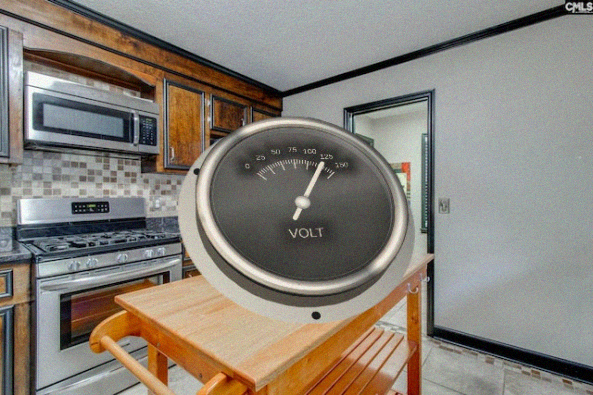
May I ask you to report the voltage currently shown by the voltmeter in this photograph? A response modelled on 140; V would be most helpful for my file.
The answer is 125; V
